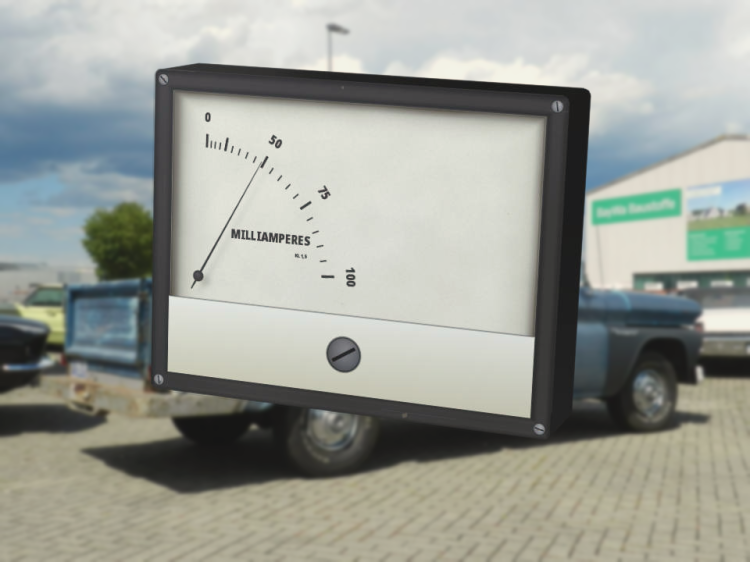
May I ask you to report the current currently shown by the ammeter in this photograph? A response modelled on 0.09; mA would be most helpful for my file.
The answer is 50; mA
